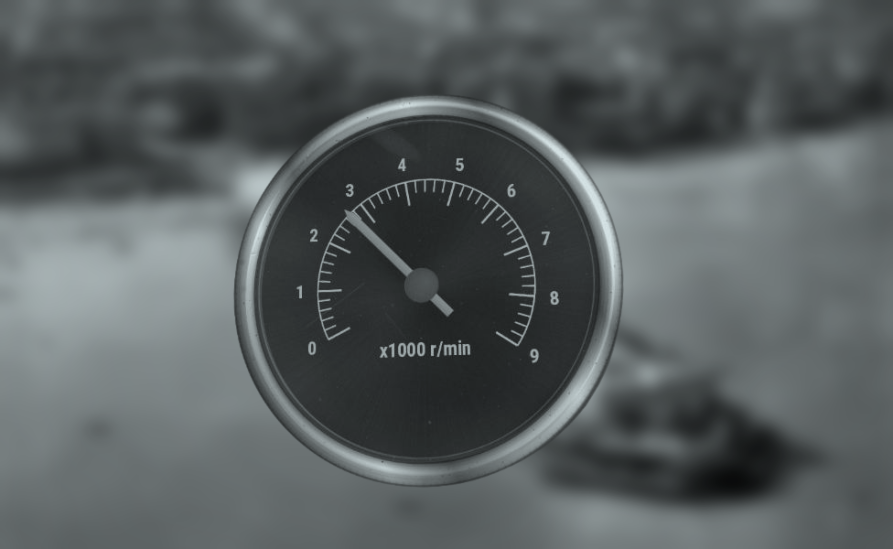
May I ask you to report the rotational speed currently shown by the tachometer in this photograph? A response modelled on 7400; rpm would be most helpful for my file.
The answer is 2700; rpm
